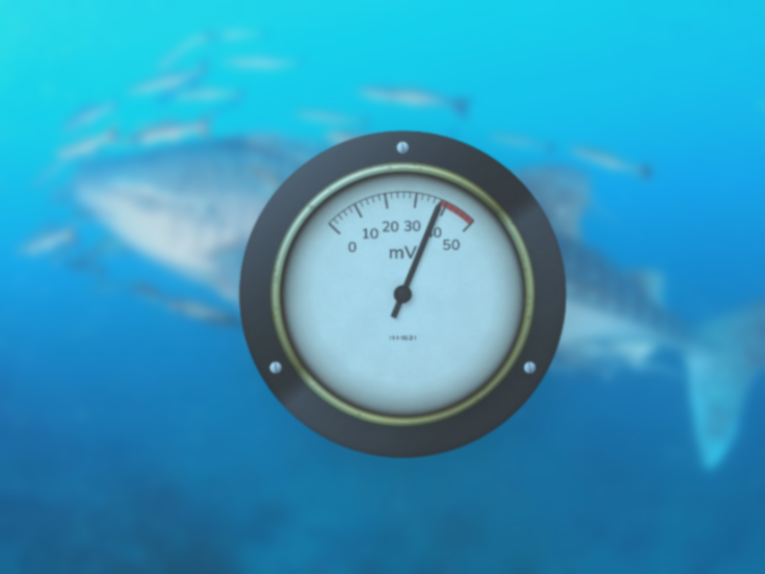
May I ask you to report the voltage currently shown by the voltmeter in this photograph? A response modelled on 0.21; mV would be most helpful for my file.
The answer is 38; mV
